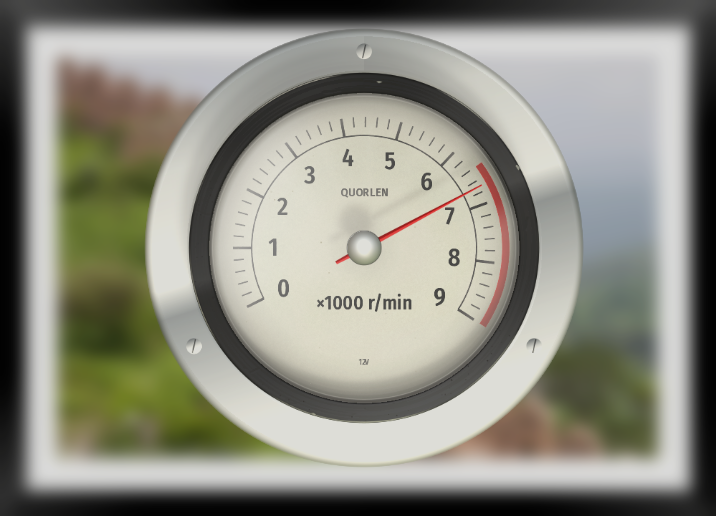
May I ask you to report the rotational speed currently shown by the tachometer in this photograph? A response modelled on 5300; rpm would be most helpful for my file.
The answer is 6700; rpm
